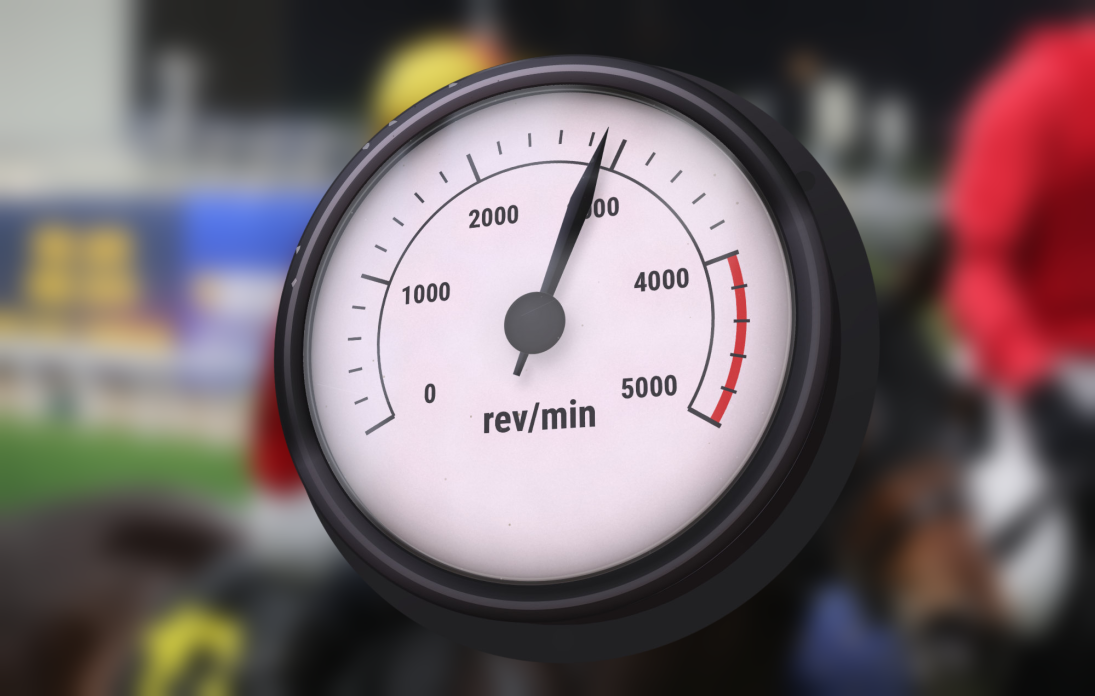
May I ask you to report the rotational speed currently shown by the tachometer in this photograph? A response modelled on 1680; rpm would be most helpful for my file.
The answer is 2900; rpm
